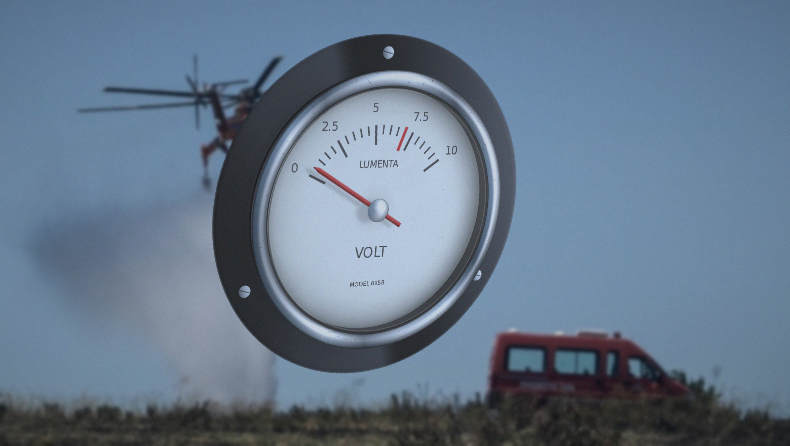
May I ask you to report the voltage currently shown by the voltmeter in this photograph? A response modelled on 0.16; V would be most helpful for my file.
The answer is 0.5; V
